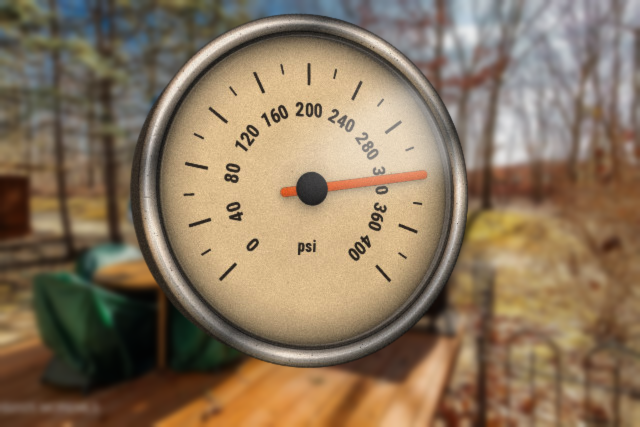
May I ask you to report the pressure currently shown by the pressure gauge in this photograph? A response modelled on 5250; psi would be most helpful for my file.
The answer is 320; psi
